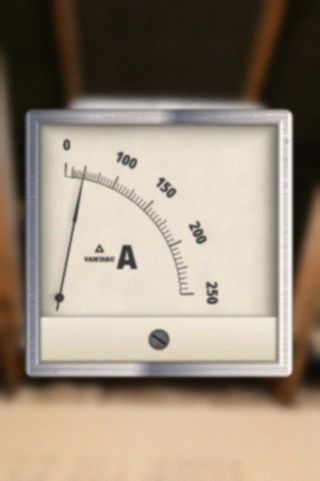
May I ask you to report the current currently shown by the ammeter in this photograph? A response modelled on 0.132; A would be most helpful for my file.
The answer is 50; A
